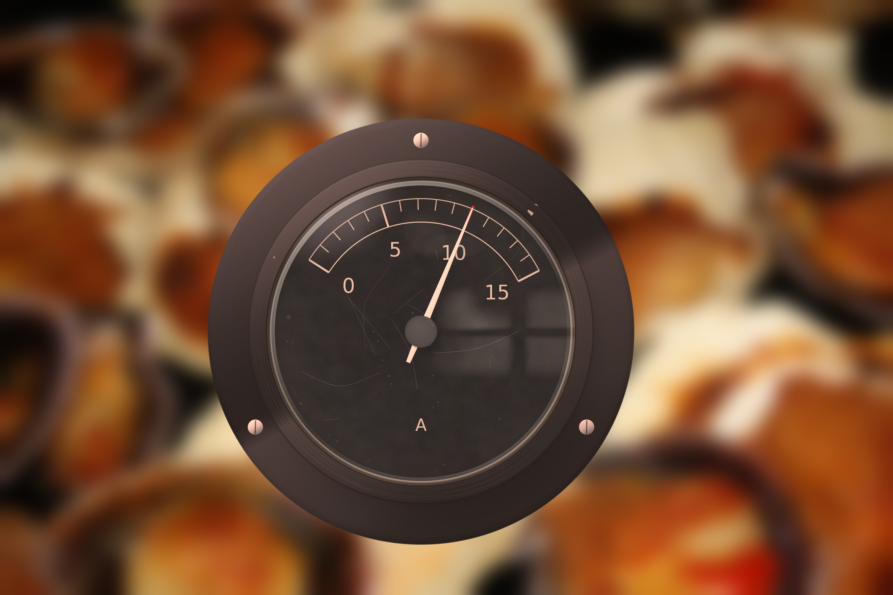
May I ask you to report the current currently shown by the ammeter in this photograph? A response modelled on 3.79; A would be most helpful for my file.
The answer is 10; A
